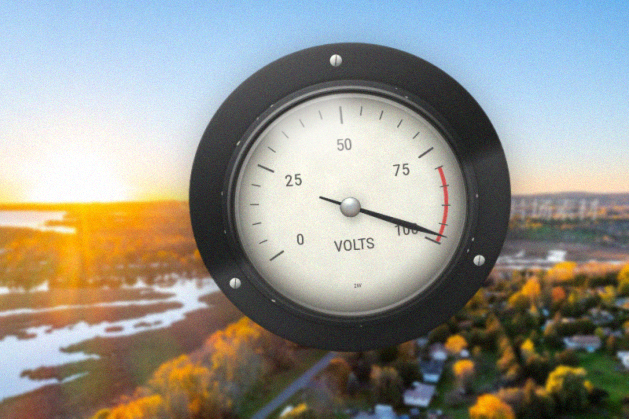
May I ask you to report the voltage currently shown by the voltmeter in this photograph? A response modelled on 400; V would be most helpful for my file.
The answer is 97.5; V
